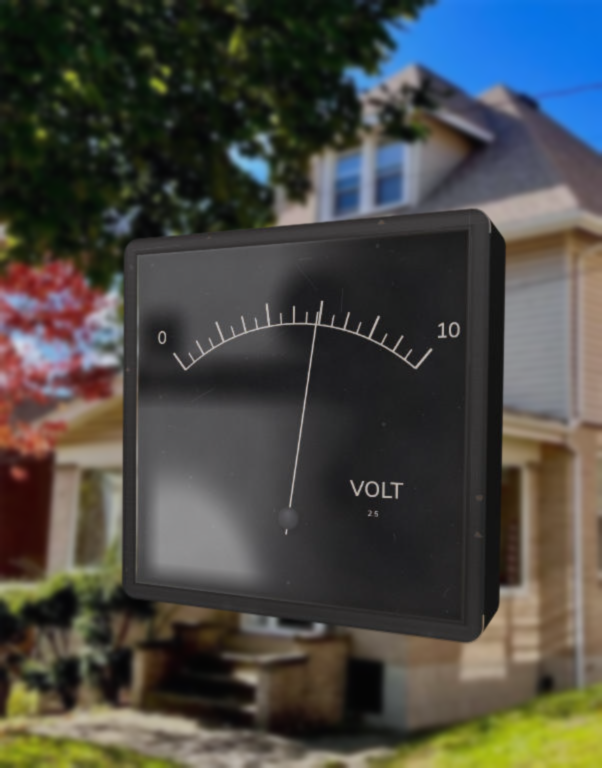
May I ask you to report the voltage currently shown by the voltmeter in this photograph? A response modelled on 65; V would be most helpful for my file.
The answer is 6; V
